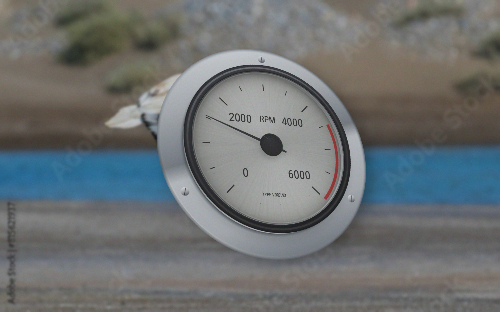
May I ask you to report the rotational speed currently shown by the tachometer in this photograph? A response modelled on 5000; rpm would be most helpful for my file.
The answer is 1500; rpm
